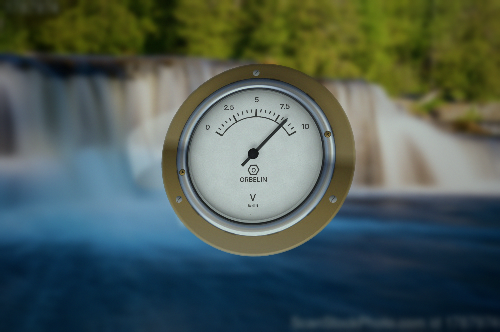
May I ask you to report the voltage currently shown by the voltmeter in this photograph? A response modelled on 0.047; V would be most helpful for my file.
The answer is 8.5; V
